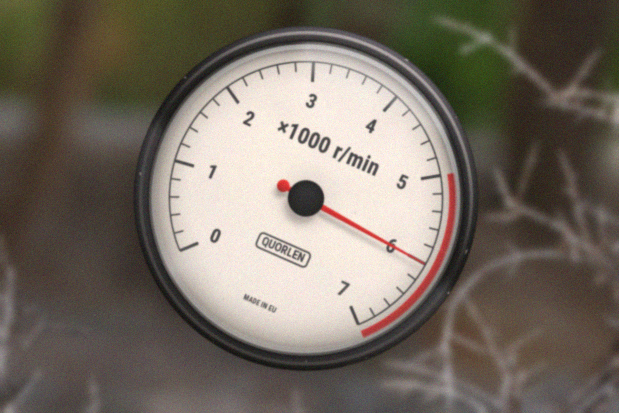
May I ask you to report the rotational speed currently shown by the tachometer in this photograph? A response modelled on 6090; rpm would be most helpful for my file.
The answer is 6000; rpm
